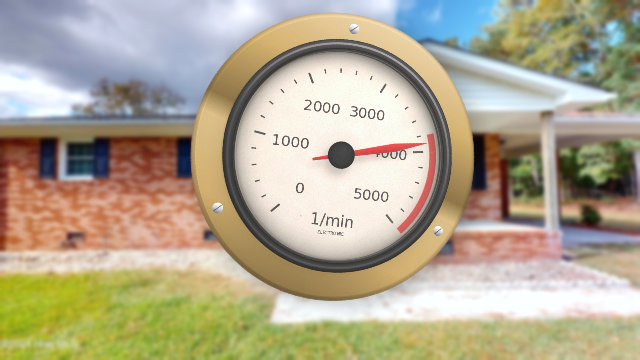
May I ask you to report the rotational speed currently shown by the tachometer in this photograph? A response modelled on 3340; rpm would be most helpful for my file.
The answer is 3900; rpm
